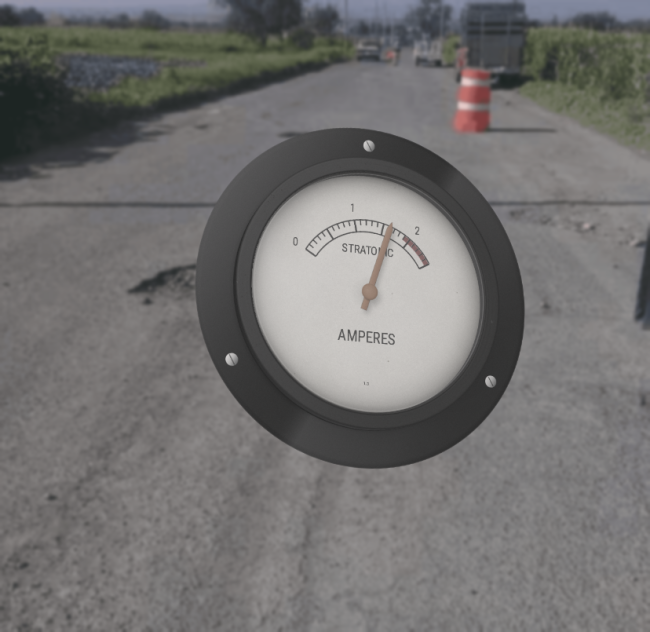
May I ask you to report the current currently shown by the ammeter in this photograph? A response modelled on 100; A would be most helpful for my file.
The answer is 1.6; A
